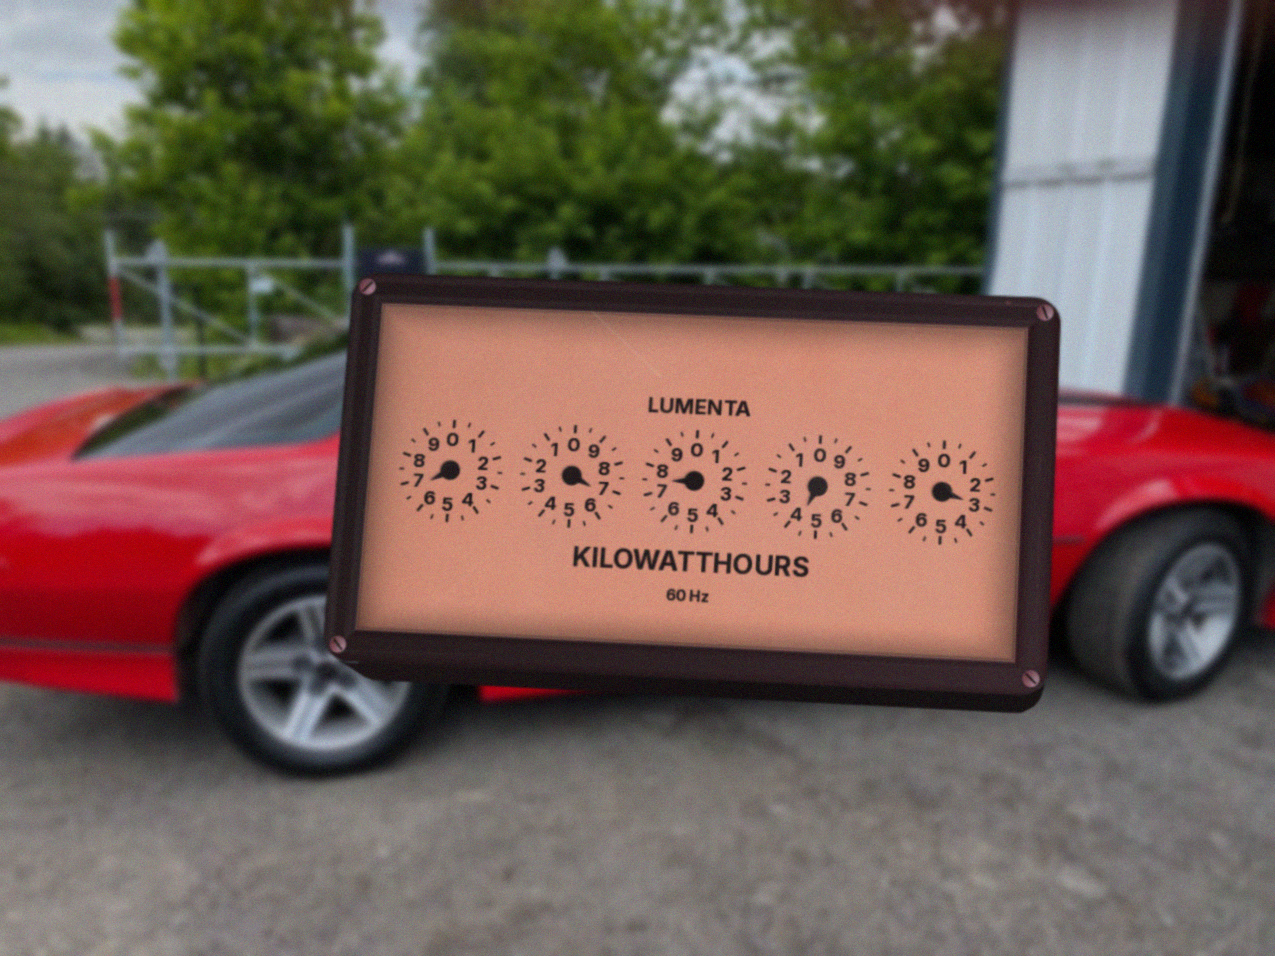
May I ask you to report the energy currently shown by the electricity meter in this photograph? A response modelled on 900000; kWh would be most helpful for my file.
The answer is 66743; kWh
